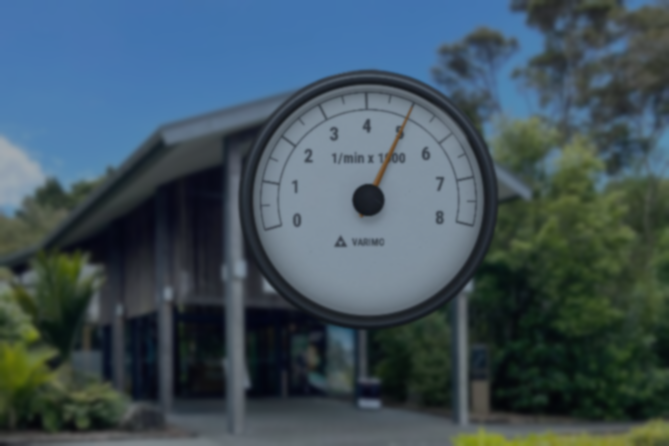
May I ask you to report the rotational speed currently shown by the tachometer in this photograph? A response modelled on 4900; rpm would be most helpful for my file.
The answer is 5000; rpm
